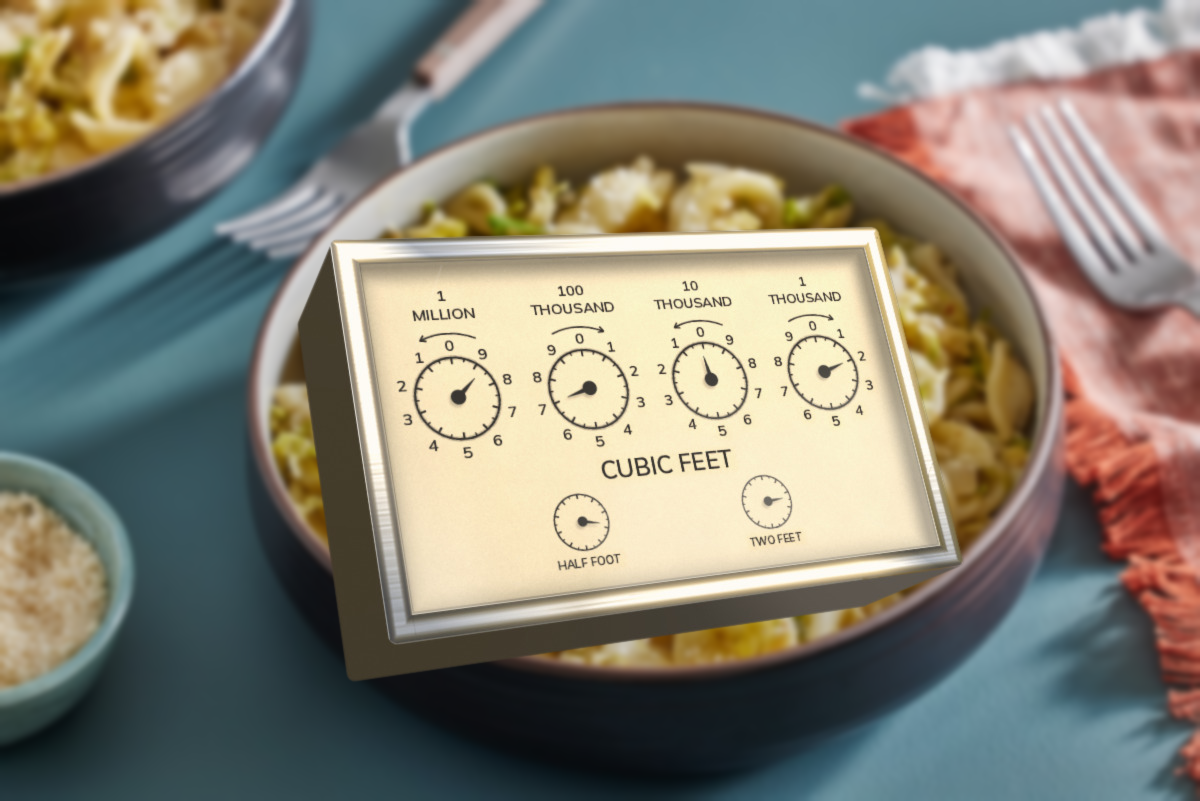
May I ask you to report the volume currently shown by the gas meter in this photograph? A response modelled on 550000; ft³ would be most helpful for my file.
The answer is 870200; ft³
